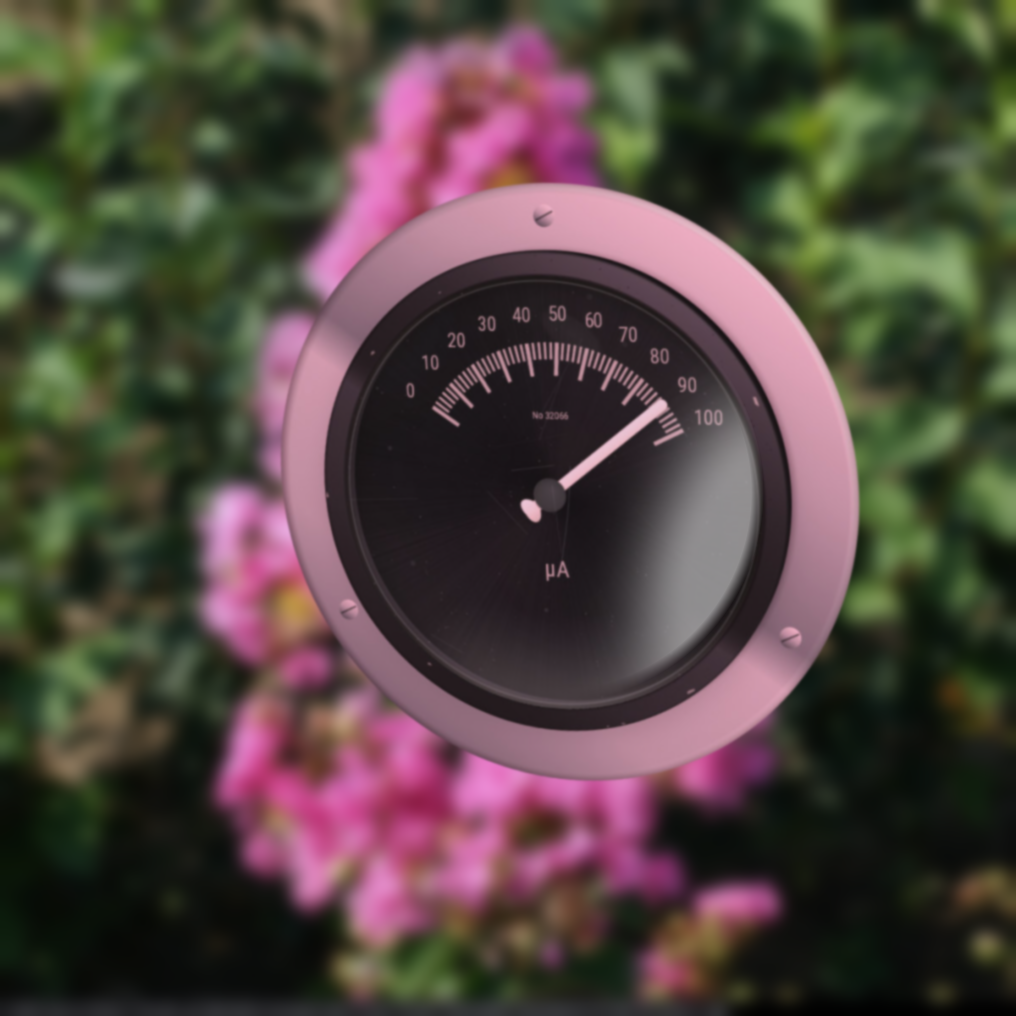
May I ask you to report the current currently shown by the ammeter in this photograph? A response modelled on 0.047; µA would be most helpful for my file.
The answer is 90; µA
